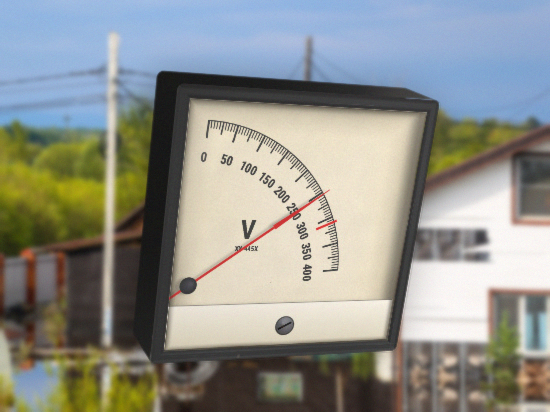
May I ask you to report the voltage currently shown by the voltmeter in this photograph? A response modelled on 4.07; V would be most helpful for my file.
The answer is 250; V
